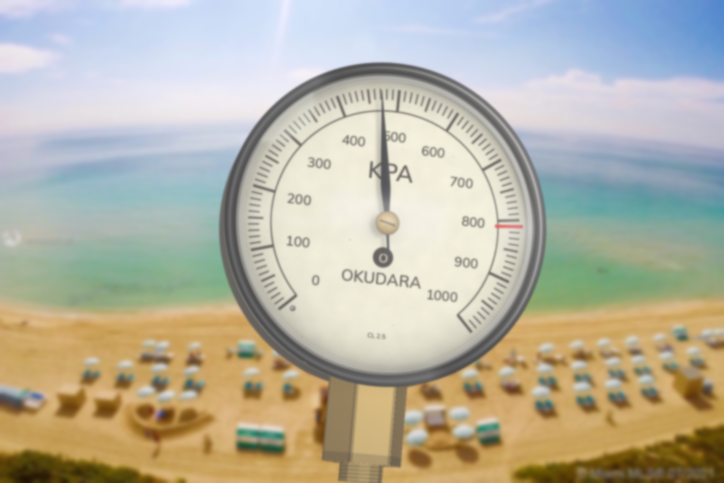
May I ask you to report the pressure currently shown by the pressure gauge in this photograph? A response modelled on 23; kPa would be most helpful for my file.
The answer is 470; kPa
